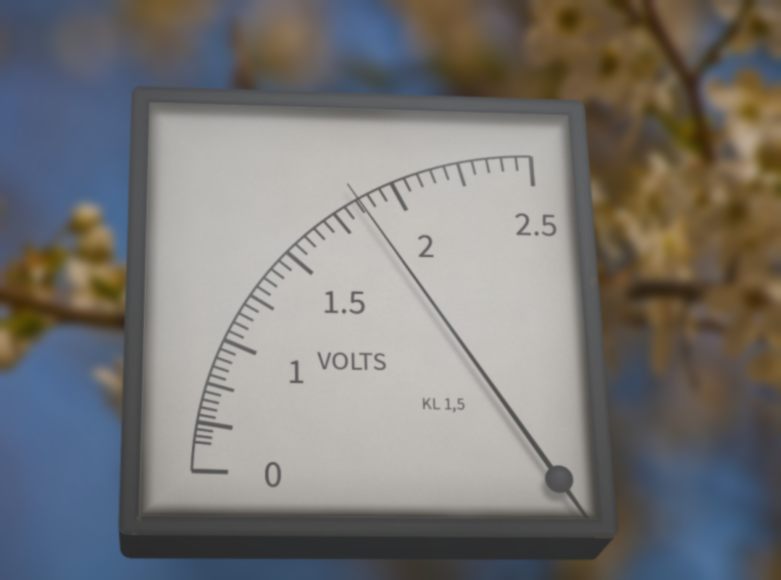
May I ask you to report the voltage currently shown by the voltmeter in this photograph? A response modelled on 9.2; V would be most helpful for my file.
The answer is 1.85; V
